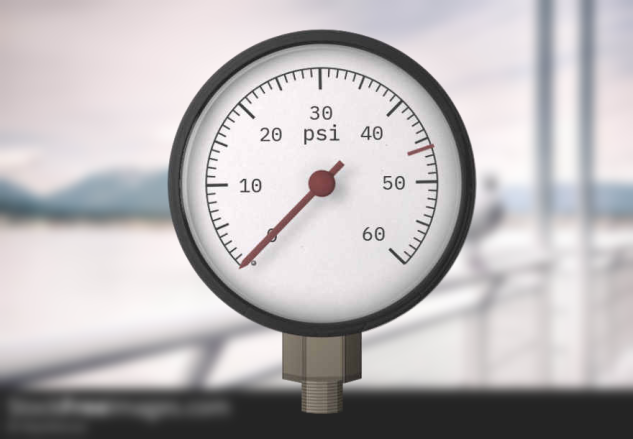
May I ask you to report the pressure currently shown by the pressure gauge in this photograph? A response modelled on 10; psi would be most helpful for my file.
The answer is 0; psi
